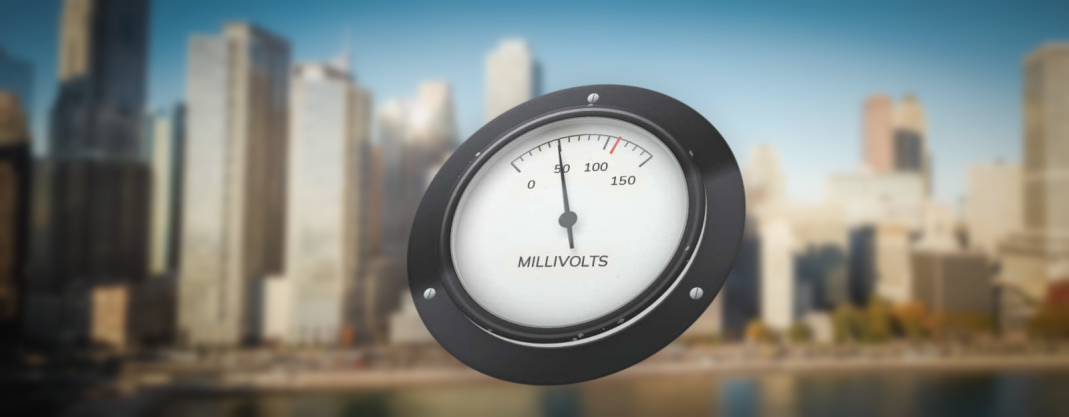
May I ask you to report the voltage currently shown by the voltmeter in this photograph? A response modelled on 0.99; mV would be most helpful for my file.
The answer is 50; mV
